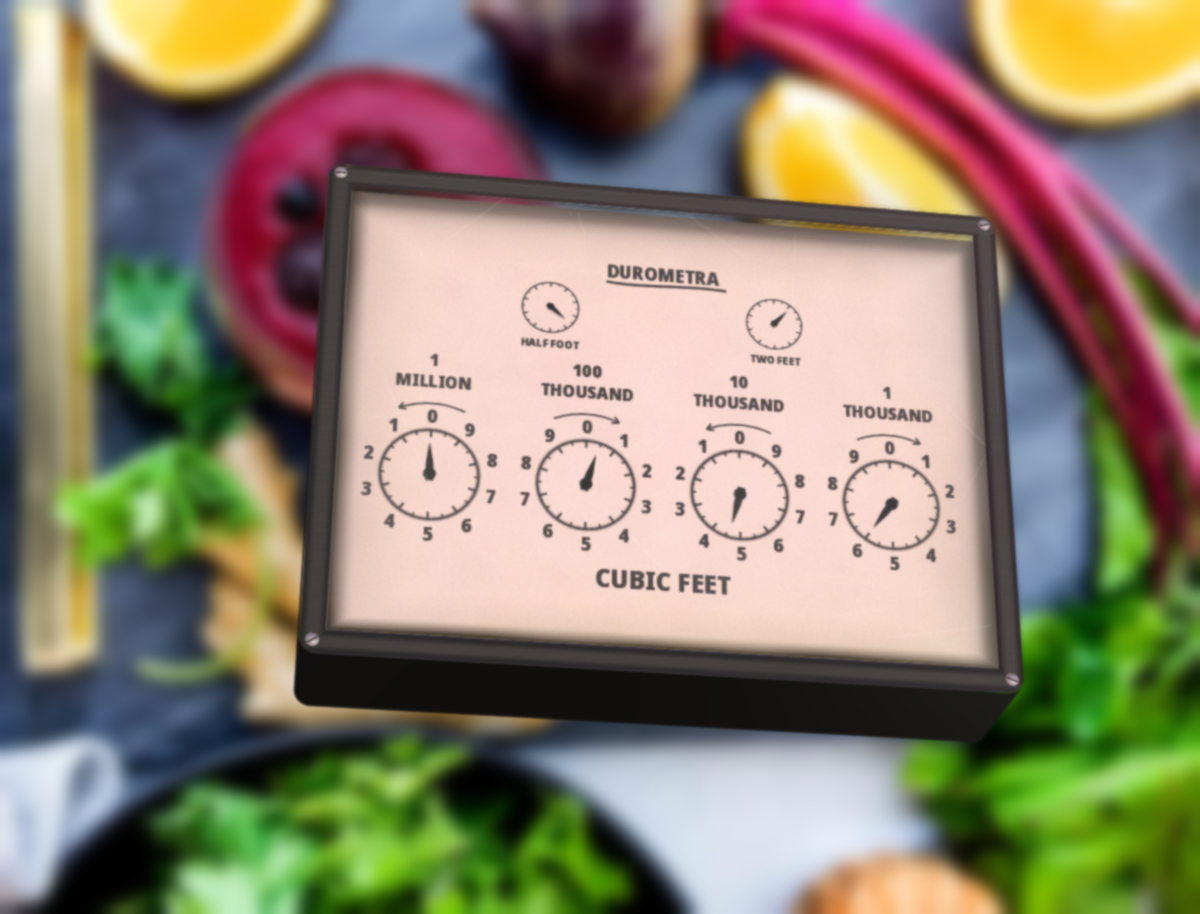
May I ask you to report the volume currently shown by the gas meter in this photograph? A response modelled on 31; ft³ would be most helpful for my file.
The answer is 4600; ft³
